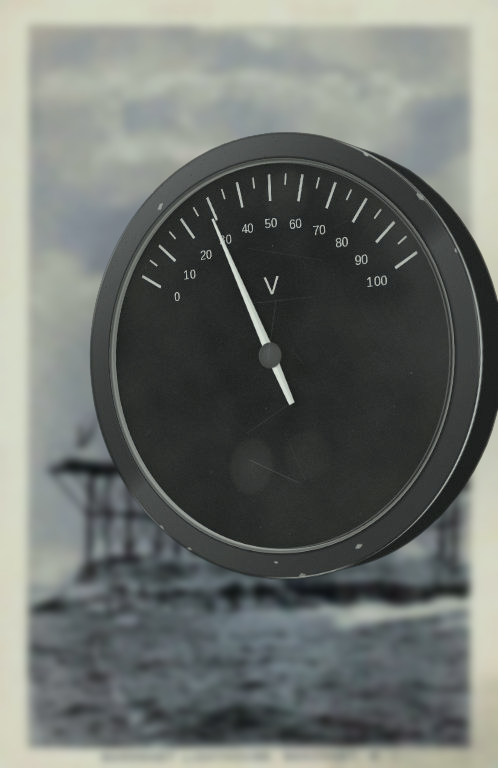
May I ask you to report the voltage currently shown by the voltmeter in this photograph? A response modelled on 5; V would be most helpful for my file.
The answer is 30; V
